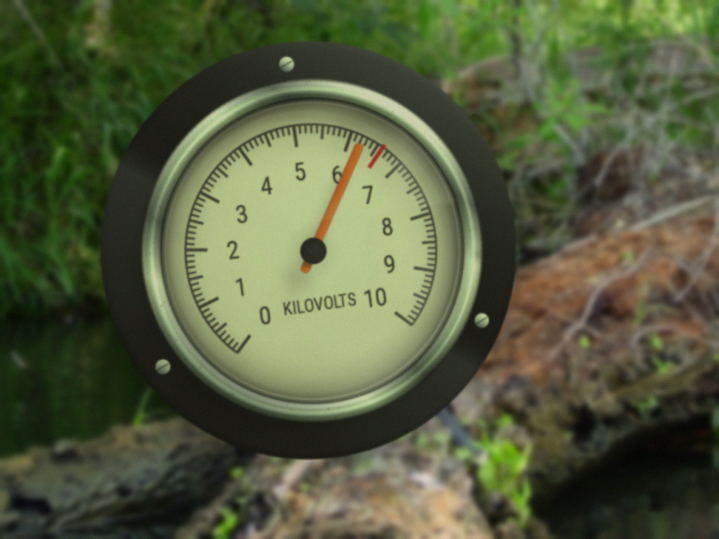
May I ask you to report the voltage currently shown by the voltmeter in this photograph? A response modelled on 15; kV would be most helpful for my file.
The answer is 6.2; kV
